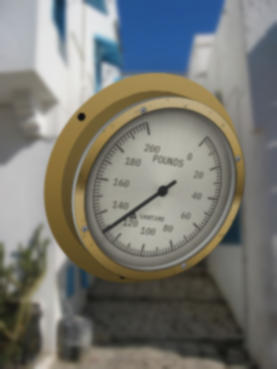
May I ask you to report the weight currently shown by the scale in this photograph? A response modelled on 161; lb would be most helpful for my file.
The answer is 130; lb
